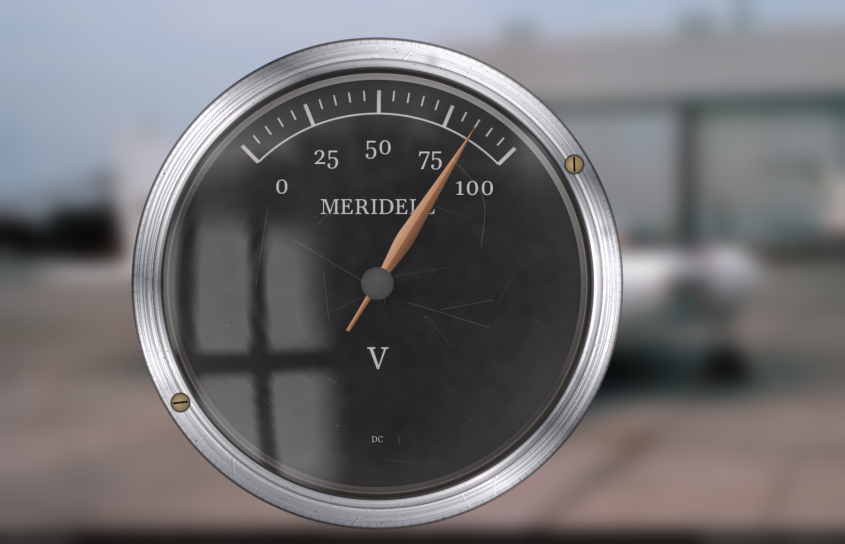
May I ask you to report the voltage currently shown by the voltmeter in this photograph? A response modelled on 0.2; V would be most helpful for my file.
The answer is 85; V
